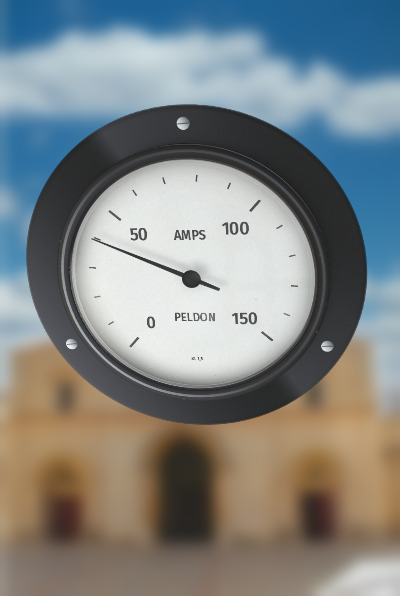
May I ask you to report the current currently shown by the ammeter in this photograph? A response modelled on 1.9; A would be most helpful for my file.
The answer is 40; A
